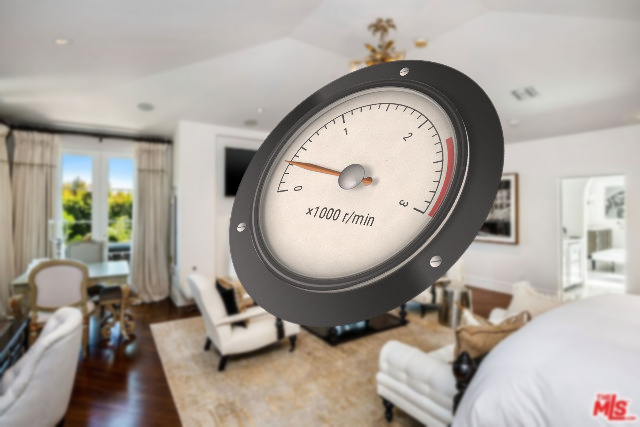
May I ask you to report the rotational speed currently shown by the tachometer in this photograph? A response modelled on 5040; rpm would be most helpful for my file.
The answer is 300; rpm
